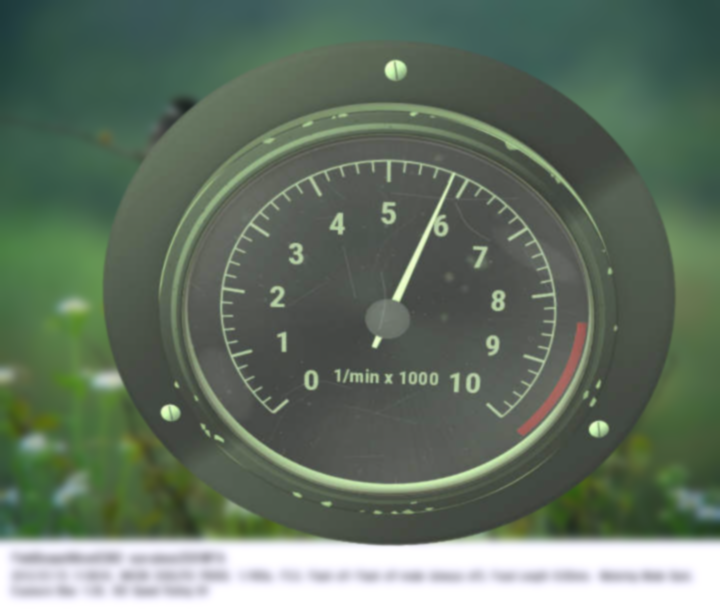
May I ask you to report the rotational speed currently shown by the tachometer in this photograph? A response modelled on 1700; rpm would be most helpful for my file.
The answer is 5800; rpm
